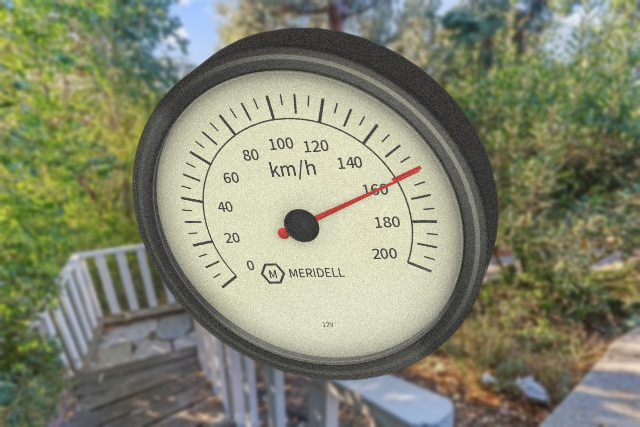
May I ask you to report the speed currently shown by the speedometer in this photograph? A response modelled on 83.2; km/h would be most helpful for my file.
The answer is 160; km/h
